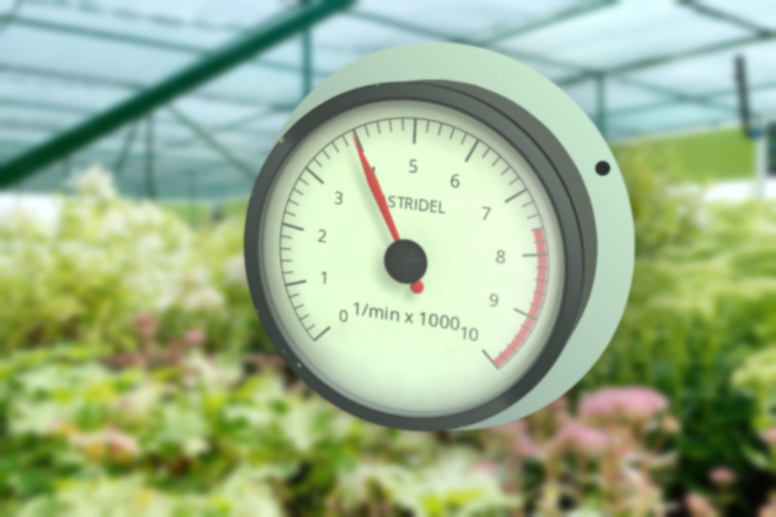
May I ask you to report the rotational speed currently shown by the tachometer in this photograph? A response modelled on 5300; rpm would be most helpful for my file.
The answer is 4000; rpm
